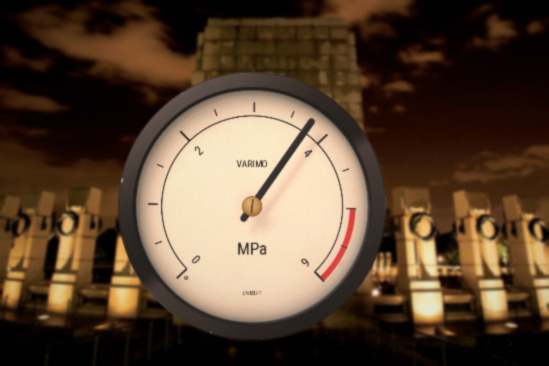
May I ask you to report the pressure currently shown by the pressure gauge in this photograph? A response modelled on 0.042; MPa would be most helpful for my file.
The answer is 3.75; MPa
